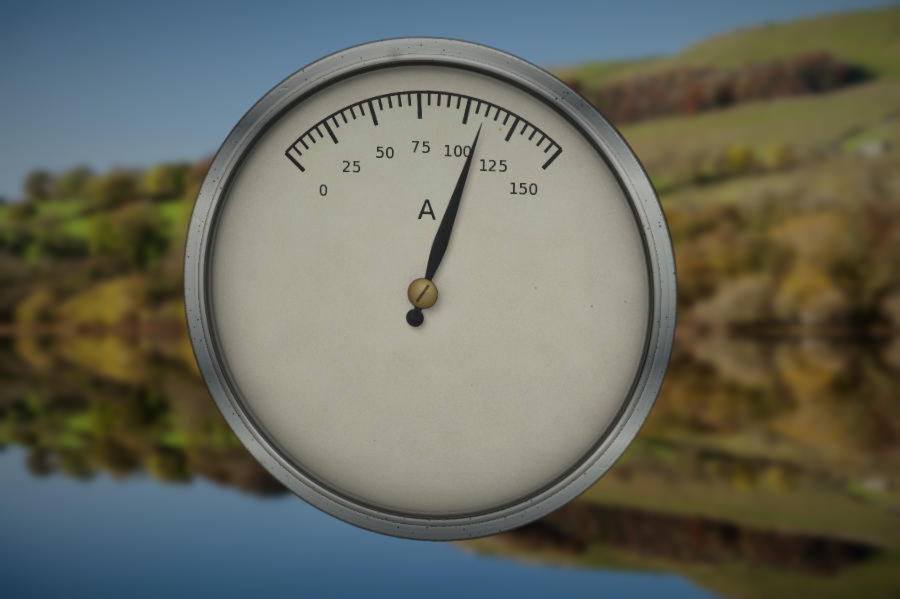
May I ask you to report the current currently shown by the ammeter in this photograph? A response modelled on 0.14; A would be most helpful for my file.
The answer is 110; A
